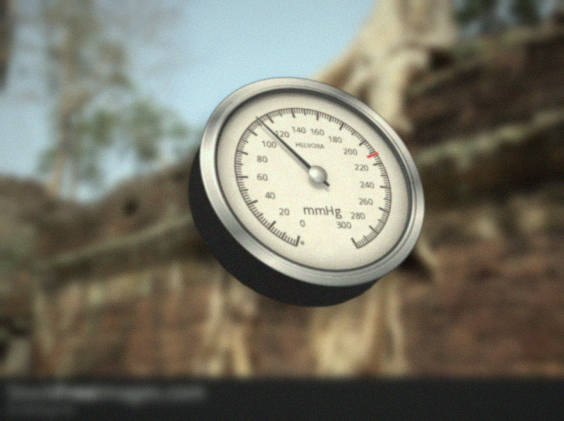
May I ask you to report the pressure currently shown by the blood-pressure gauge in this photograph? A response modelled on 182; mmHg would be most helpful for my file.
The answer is 110; mmHg
